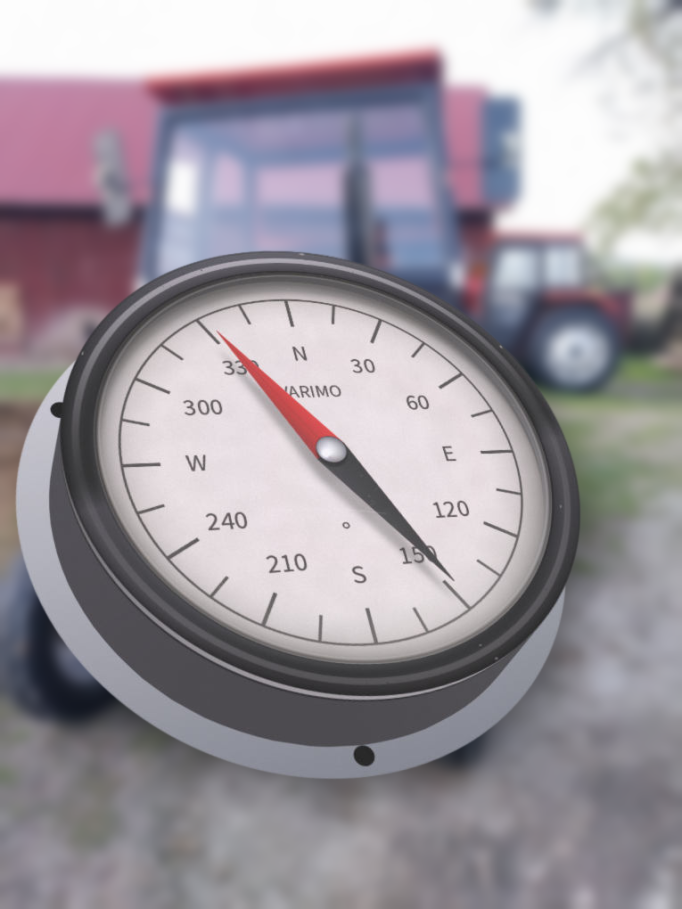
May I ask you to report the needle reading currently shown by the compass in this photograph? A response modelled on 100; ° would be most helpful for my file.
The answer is 330; °
